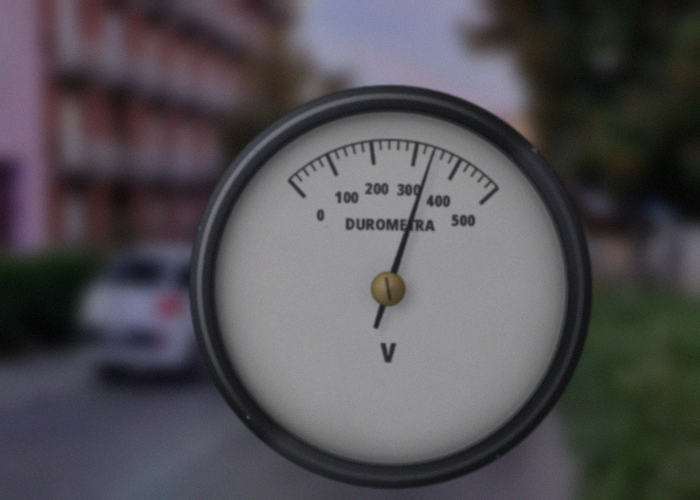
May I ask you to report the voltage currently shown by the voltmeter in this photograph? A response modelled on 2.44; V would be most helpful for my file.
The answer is 340; V
